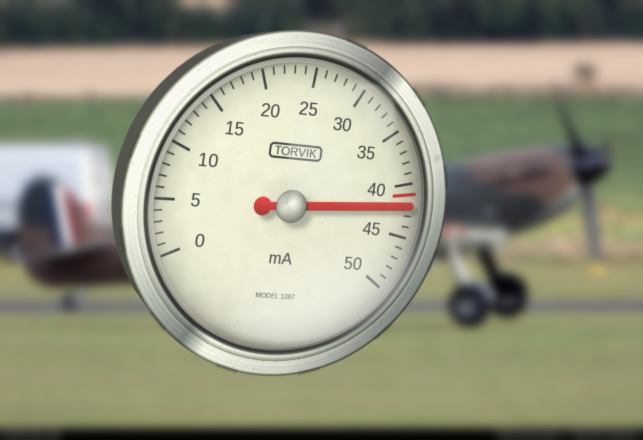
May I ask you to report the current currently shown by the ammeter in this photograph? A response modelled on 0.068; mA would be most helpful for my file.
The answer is 42; mA
